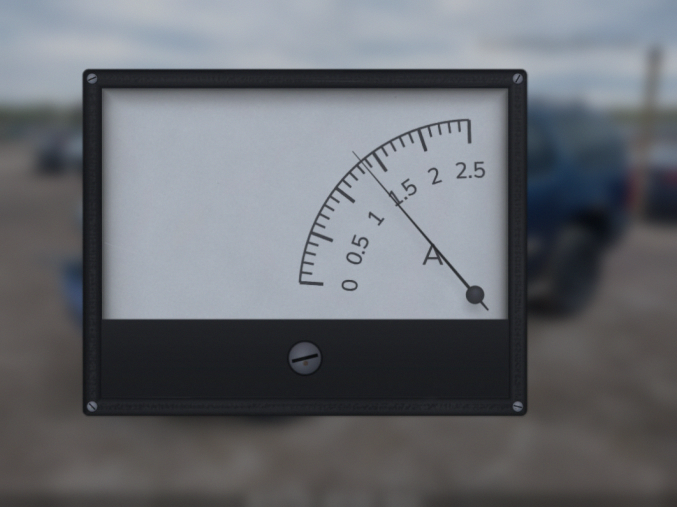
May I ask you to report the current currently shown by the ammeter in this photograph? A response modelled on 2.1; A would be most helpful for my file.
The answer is 1.35; A
